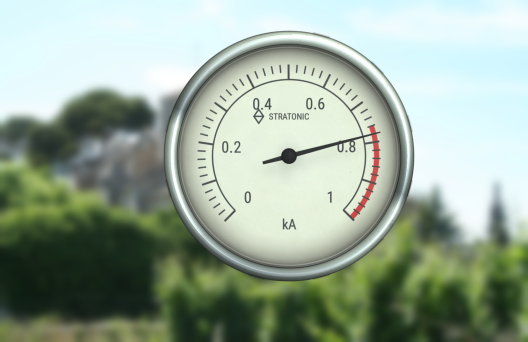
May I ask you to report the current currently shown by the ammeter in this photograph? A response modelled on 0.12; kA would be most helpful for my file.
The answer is 0.78; kA
